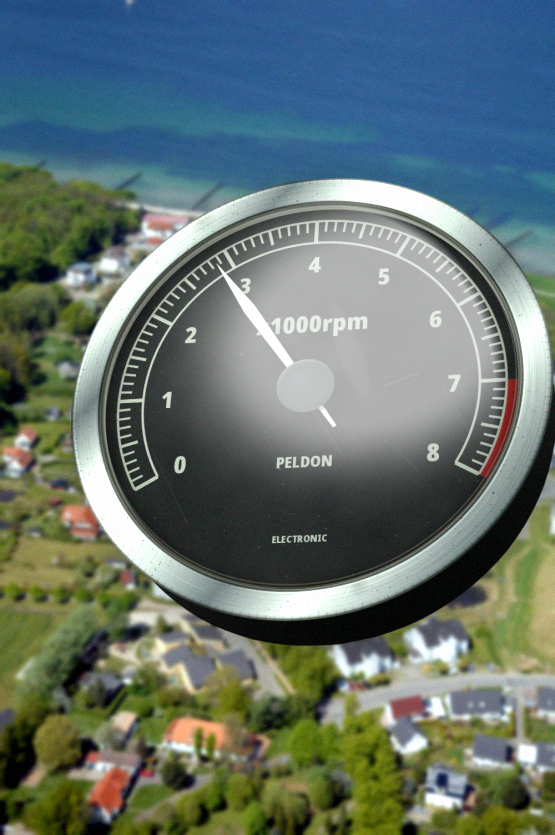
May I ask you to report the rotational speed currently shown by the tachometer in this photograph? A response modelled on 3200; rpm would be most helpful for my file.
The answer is 2850; rpm
